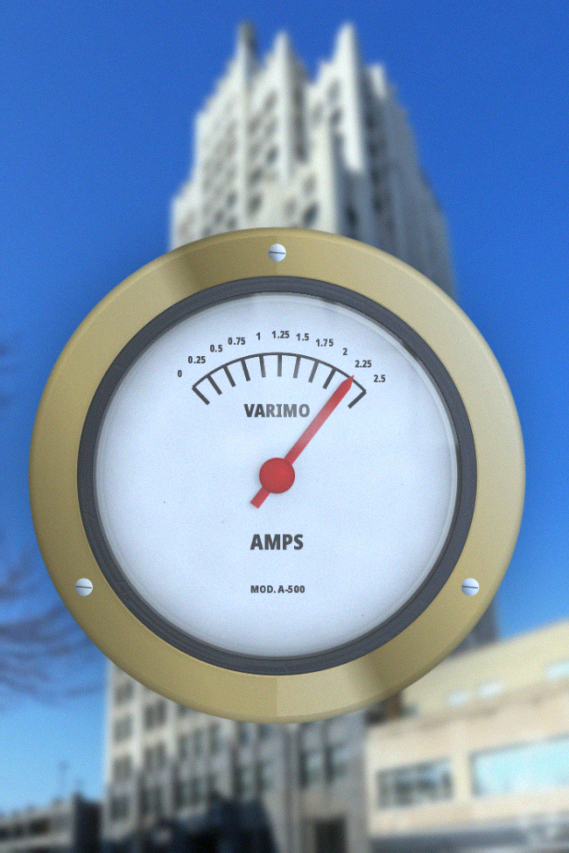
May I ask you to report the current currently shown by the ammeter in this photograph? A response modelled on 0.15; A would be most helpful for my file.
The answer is 2.25; A
